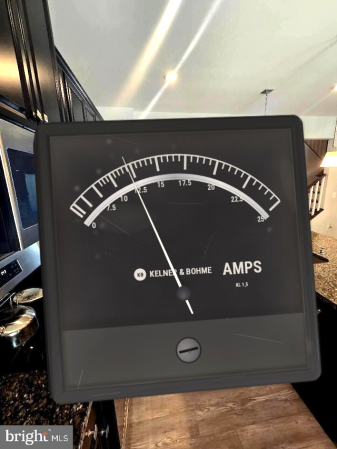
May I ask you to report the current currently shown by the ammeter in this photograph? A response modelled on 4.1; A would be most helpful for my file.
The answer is 12; A
